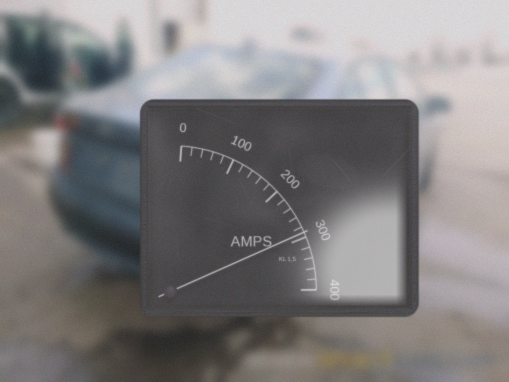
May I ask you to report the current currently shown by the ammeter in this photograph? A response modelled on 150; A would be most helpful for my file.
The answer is 290; A
